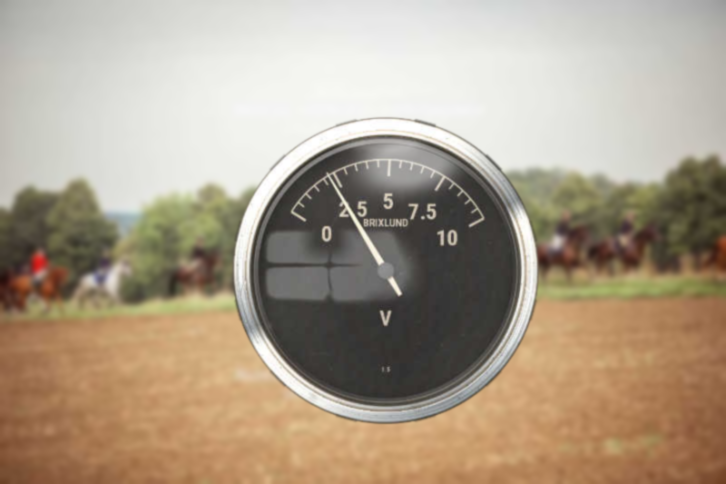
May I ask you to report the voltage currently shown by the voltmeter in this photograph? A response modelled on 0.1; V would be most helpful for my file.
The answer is 2.25; V
